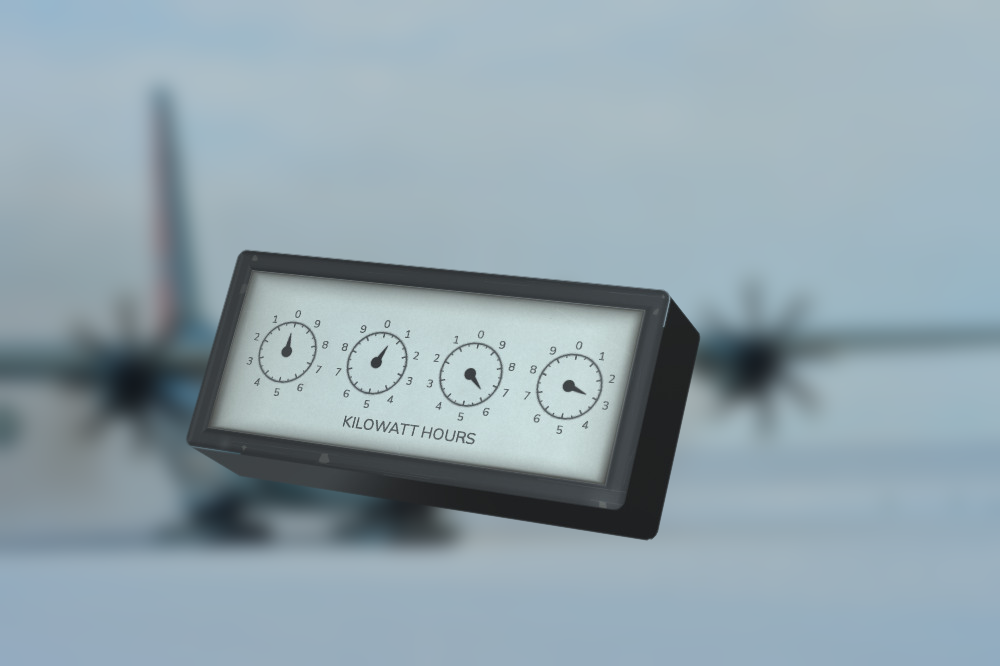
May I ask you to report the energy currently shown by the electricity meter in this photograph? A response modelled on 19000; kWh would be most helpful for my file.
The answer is 63; kWh
